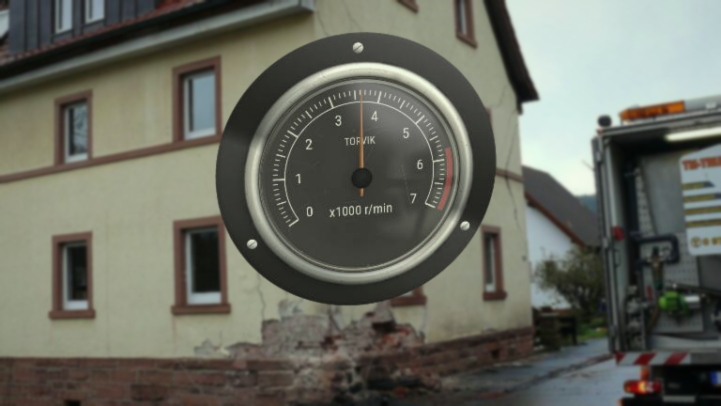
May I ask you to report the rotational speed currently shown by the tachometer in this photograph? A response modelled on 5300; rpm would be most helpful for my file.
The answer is 3600; rpm
